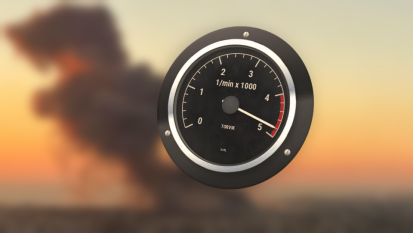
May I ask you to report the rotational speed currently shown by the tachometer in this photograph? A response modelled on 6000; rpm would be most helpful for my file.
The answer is 4800; rpm
